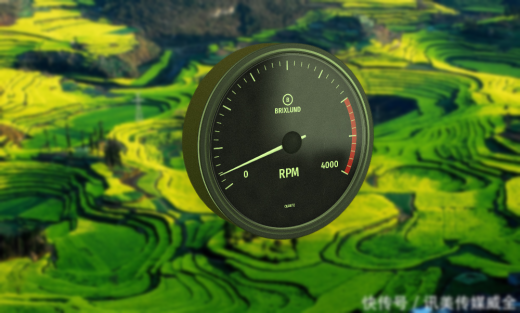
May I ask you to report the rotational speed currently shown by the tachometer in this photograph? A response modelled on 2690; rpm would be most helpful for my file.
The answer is 200; rpm
